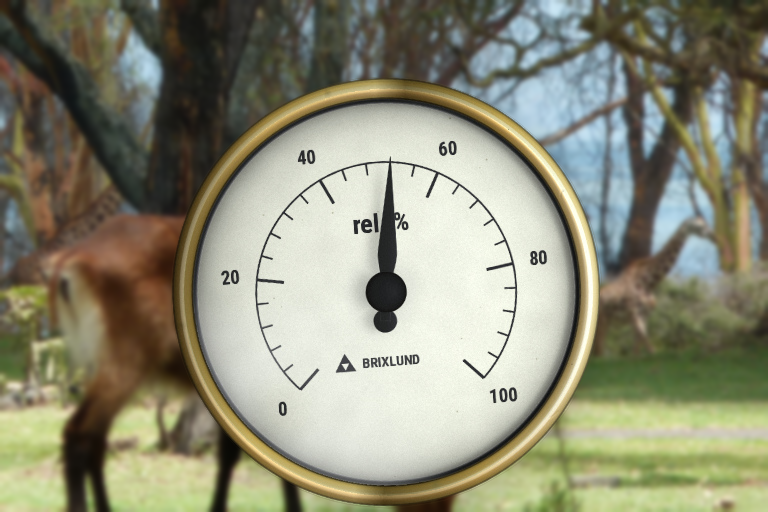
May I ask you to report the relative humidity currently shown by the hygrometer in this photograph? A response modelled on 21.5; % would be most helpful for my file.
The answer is 52; %
